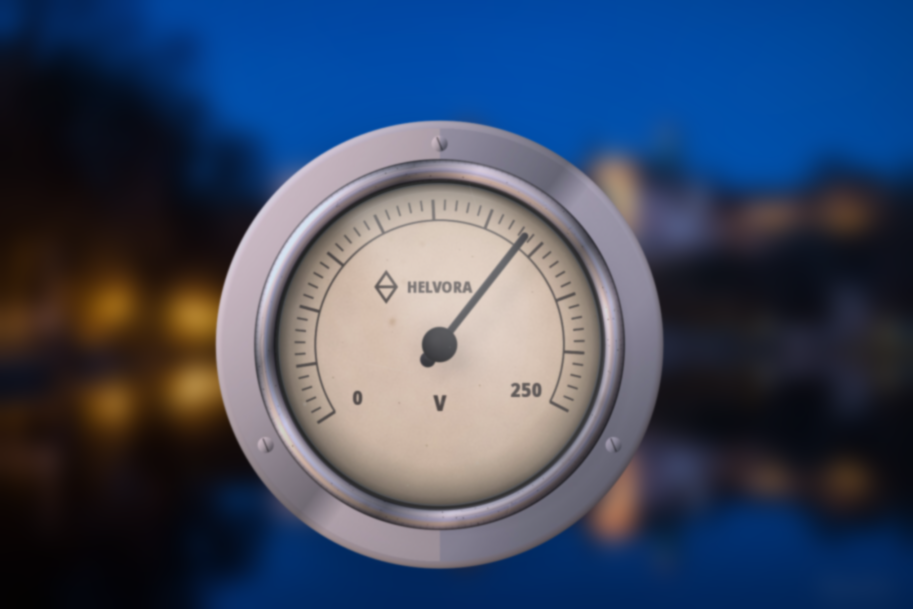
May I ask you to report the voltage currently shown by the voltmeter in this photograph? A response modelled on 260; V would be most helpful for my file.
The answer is 167.5; V
